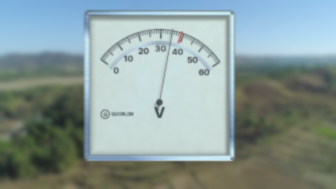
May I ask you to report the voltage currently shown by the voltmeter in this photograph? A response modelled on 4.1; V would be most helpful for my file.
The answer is 35; V
